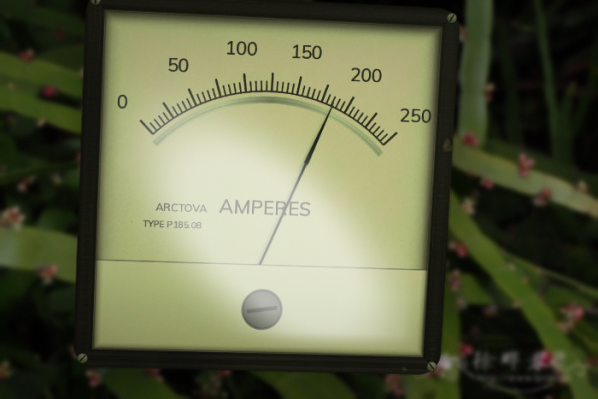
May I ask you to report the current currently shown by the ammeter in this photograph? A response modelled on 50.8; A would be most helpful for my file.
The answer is 185; A
